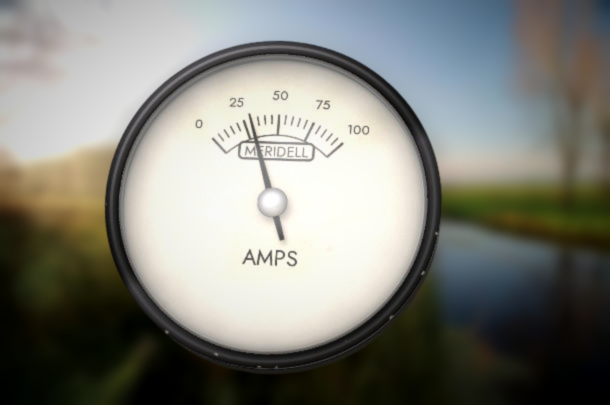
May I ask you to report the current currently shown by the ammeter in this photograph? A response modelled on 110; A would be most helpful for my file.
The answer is 30; A
